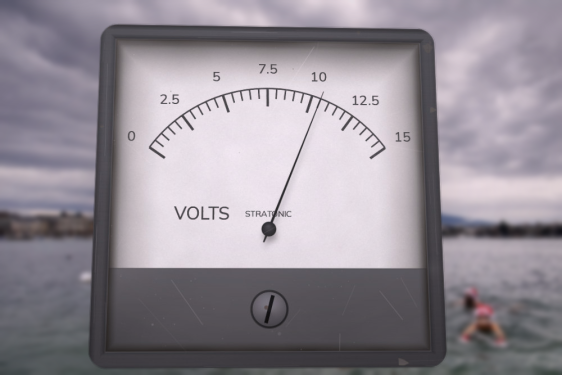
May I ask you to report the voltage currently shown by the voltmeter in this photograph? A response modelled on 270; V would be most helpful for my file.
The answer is 10.5; V
